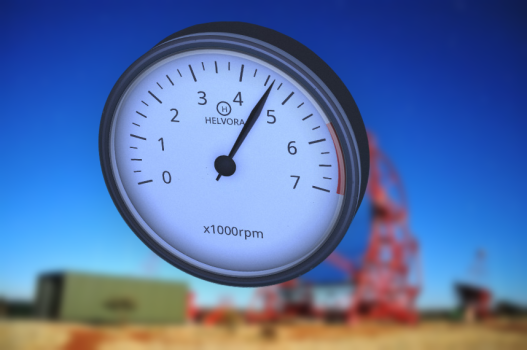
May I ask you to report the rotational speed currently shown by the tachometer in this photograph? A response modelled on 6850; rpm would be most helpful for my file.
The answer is 4625; rpm
